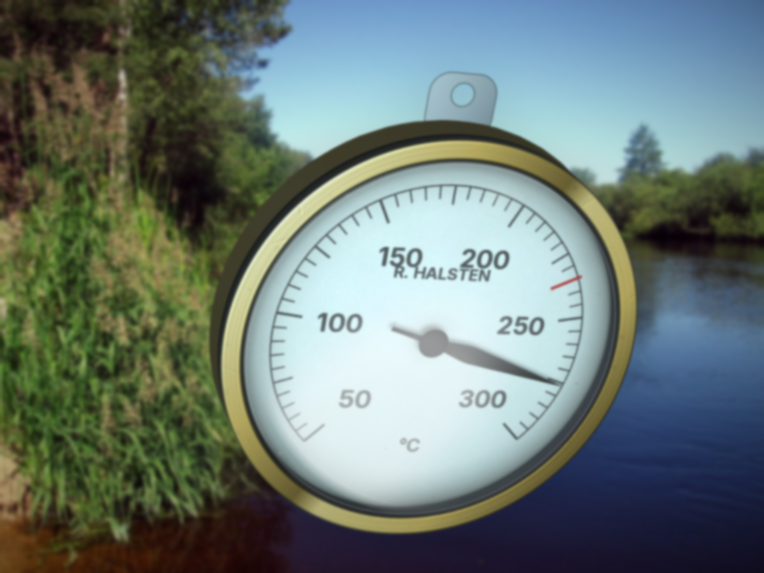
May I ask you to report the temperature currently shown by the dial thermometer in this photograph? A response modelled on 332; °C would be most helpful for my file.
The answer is 275; °C
